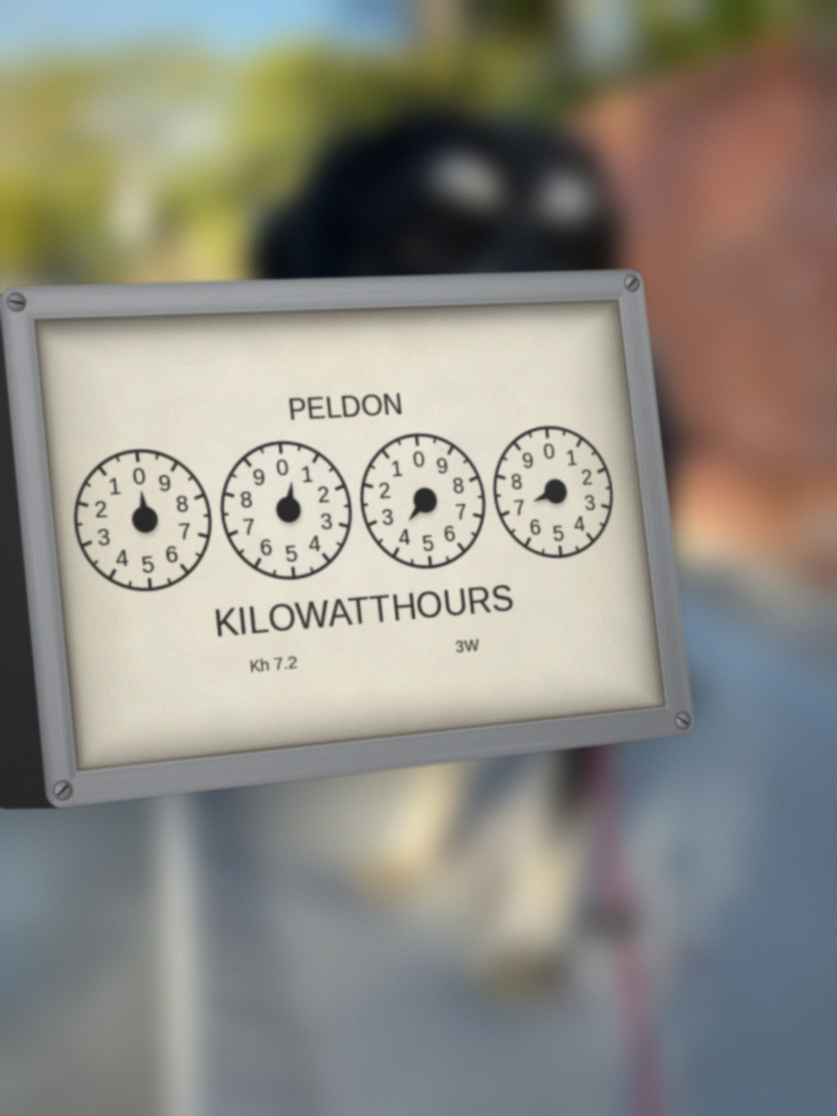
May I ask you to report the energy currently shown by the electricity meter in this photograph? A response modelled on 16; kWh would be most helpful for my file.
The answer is 37; kWh
